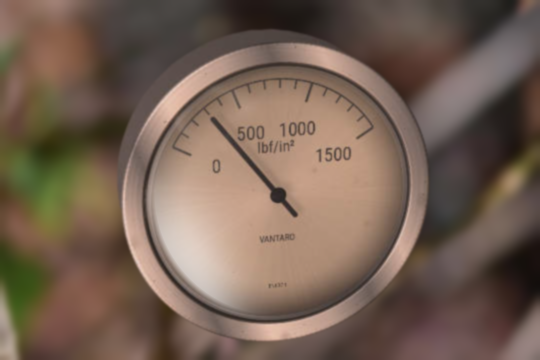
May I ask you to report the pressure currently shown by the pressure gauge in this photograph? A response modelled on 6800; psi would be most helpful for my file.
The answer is 300; psi
